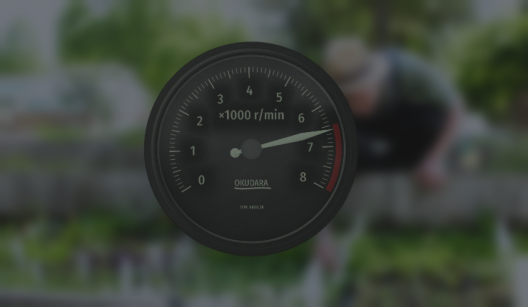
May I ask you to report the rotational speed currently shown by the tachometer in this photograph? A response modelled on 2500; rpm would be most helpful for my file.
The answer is 6600; rpm
